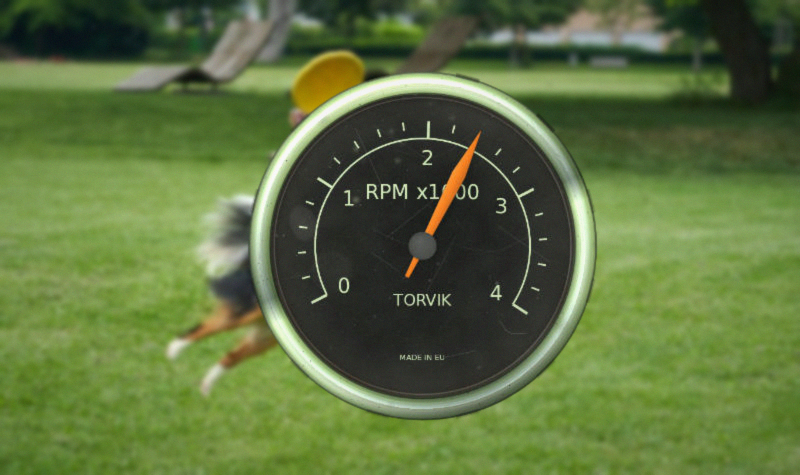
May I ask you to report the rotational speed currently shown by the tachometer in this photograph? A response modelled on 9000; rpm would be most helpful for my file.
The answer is 2400; rpm
